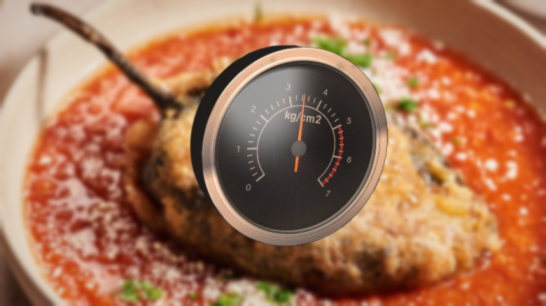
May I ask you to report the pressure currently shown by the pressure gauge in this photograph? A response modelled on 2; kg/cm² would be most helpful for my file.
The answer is 3.4; kg/cm²
